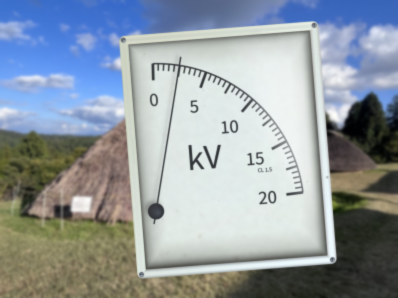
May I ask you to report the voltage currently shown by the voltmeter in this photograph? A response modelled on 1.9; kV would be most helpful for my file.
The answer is 2.5; kV
